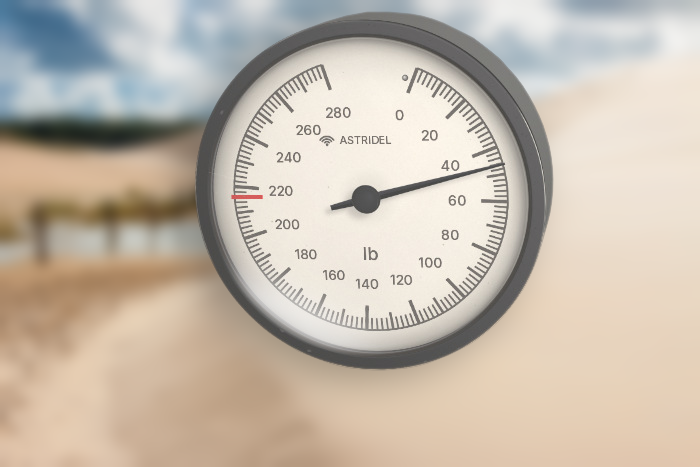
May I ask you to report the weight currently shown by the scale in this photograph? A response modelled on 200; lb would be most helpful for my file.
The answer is 46; lb
